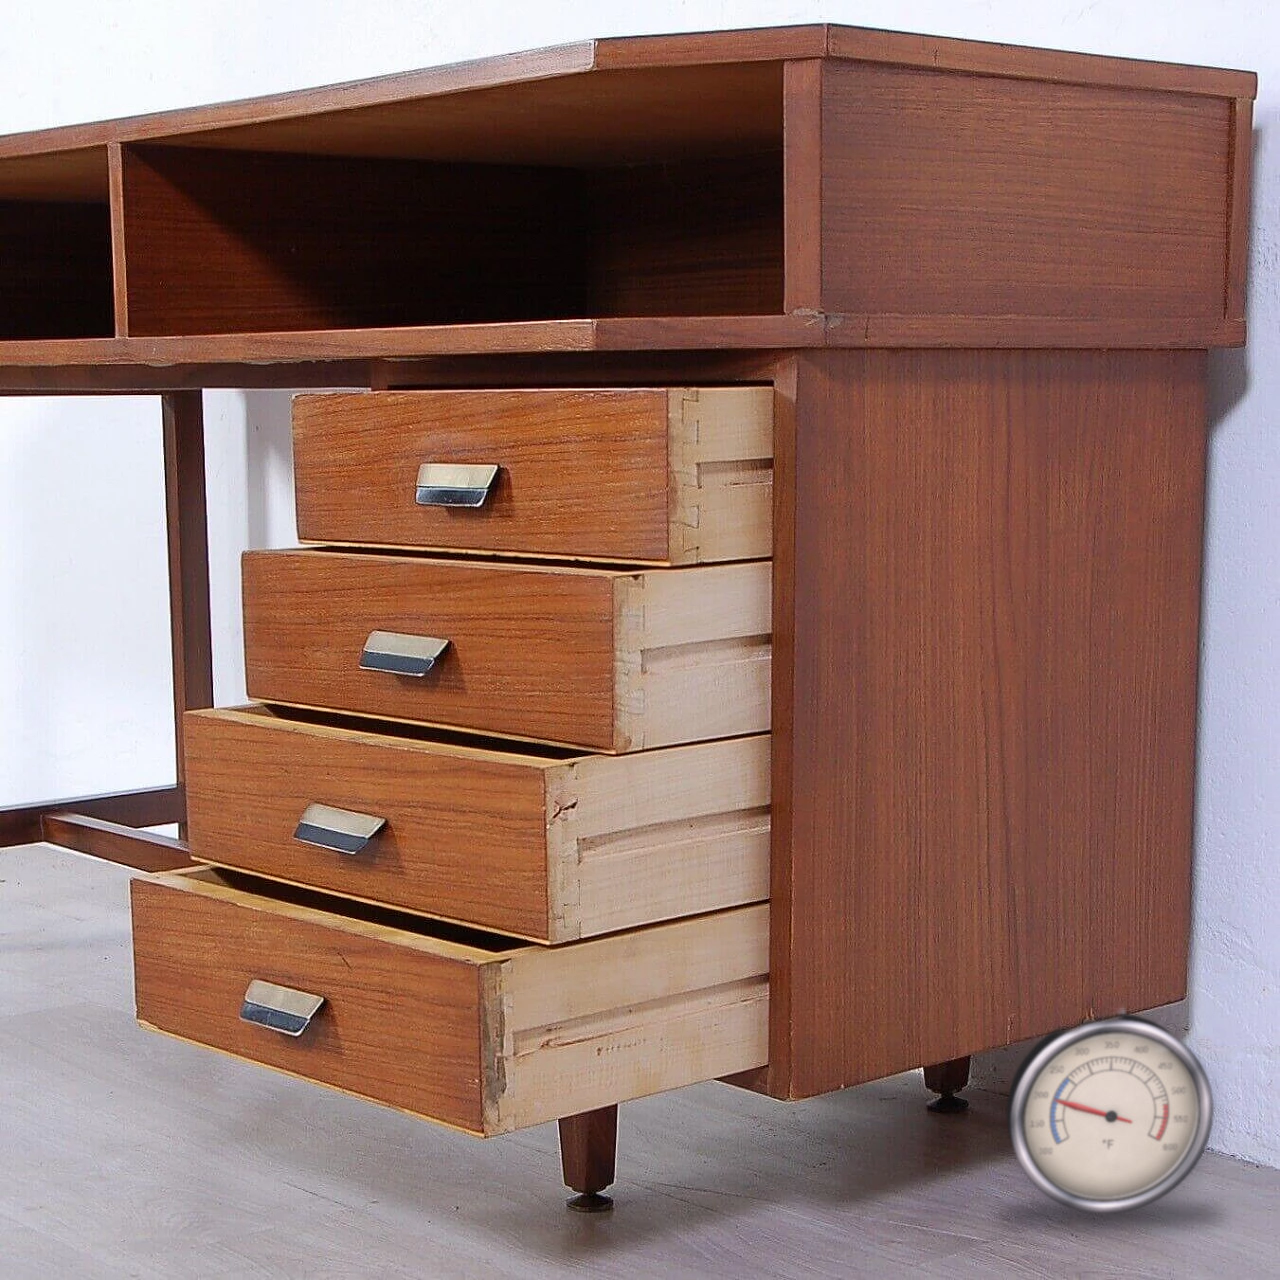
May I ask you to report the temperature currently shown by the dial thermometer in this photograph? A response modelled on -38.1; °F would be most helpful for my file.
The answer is 200; °F
